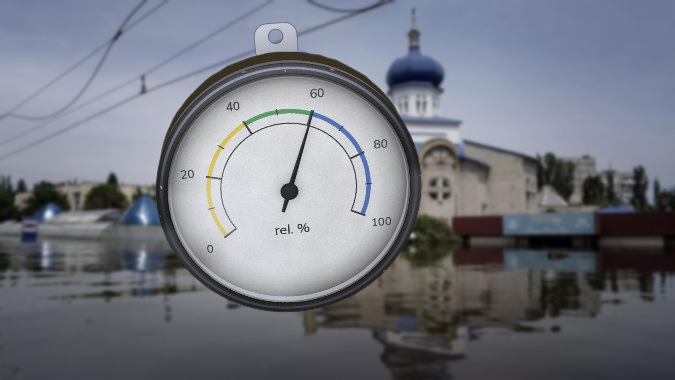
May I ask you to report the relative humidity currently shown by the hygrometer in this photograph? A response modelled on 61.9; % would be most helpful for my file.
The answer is 60; %
